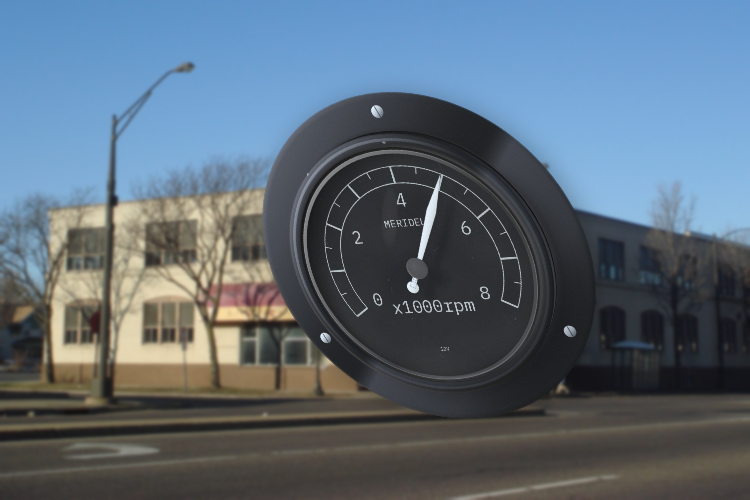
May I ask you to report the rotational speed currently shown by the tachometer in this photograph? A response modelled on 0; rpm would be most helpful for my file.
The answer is 5000; rpm
